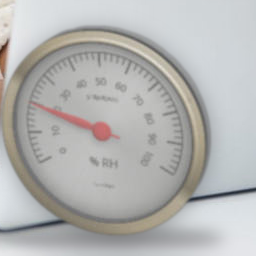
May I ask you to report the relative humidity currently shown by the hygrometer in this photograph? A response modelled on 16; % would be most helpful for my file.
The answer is 20; %
